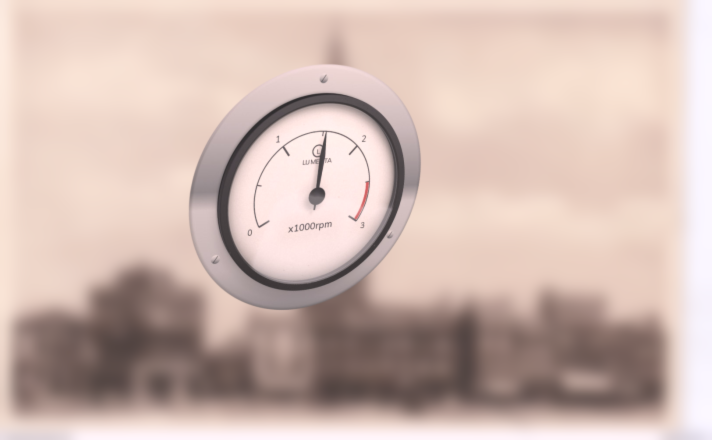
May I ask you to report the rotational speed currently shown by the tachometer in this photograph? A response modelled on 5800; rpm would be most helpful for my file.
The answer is 1500; rpm
